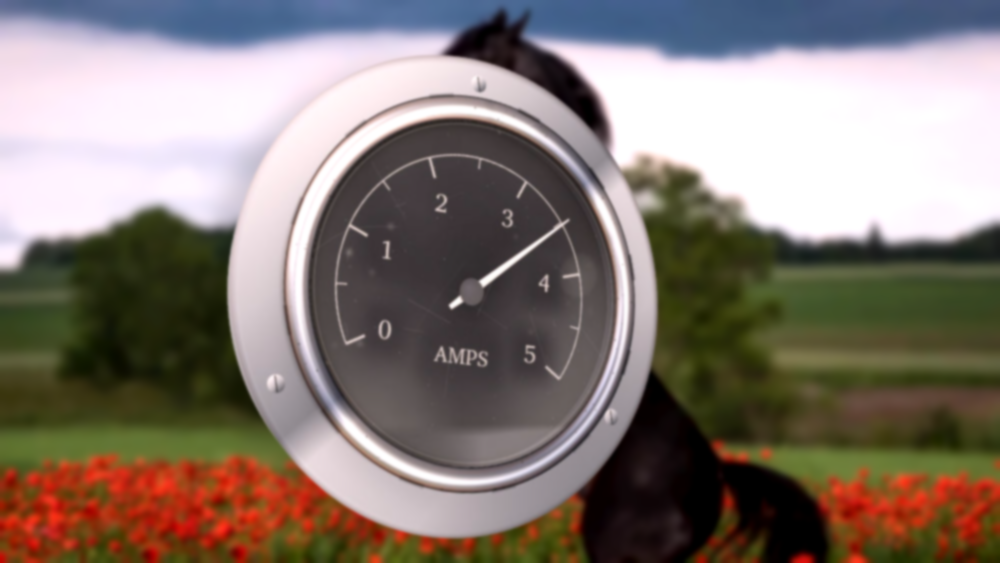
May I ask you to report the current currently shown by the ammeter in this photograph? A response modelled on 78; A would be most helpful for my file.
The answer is 3.5; A
